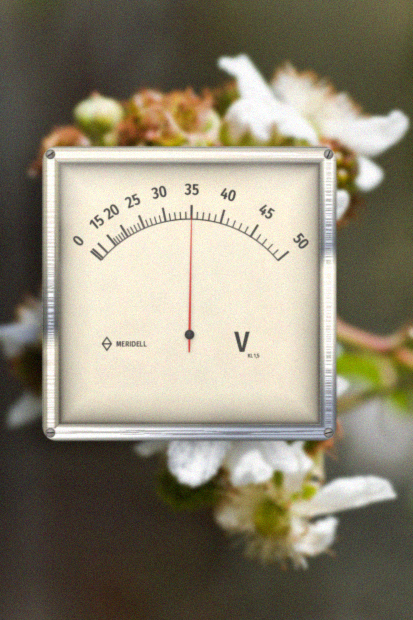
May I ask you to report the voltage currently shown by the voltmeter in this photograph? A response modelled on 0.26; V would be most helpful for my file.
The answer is 35; V
